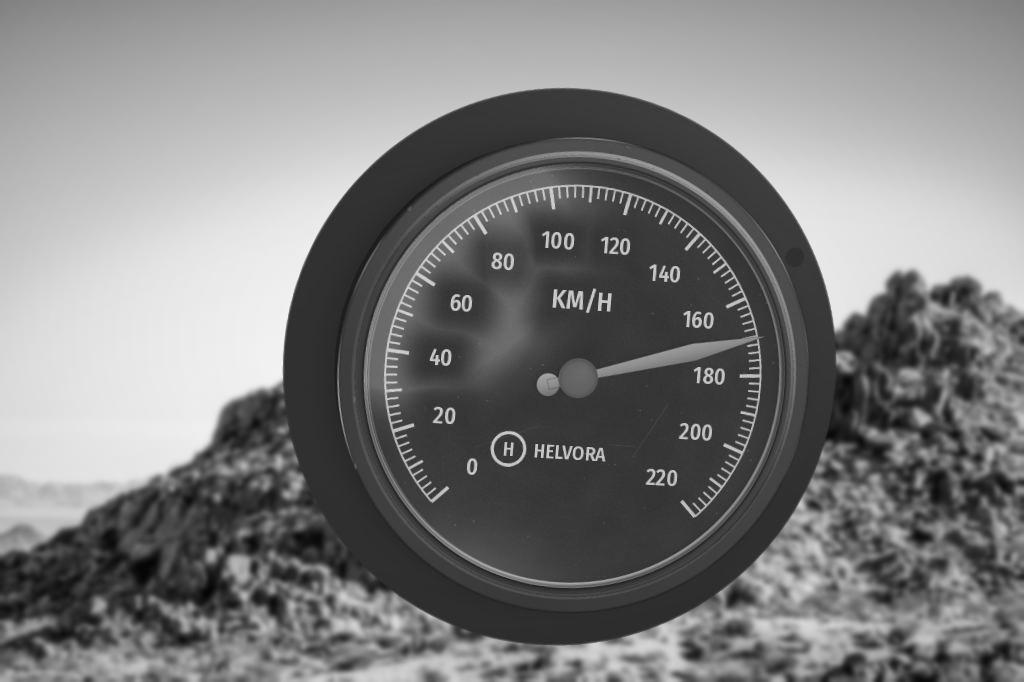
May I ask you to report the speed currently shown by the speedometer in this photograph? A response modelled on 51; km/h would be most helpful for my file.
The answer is 170; km/h
